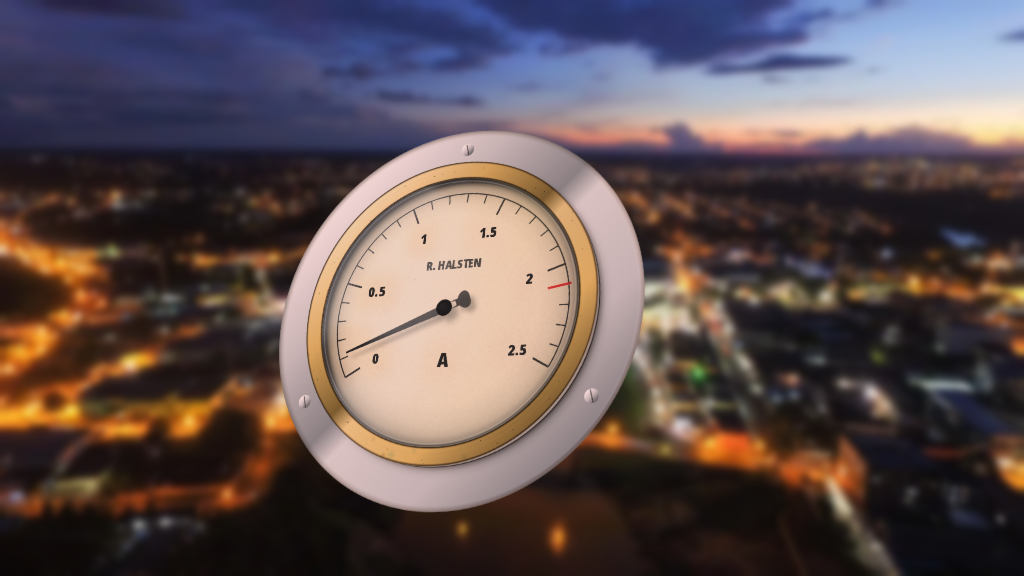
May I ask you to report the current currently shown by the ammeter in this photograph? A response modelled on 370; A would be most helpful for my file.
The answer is 0.1; A
